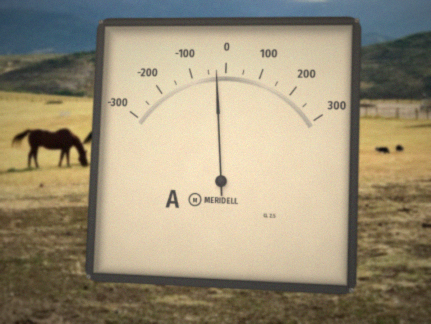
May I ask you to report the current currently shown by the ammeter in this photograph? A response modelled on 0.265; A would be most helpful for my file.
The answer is -25; A
